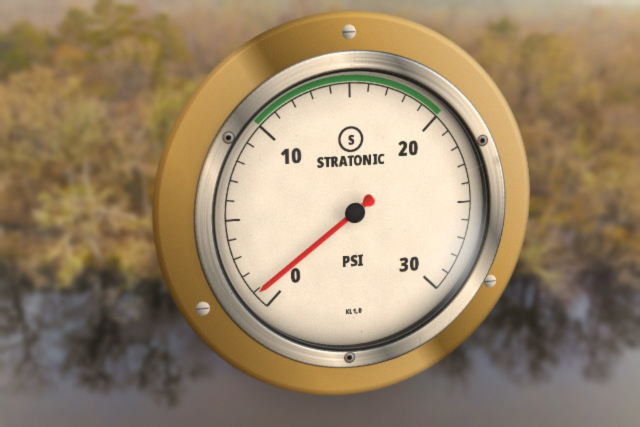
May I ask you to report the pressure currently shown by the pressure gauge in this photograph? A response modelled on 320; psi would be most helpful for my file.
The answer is 1; psi
